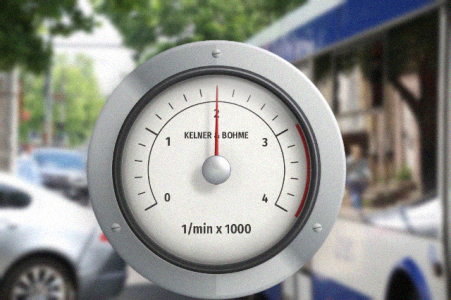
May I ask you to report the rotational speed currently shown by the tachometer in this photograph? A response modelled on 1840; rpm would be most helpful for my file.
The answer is 2000; rpm
